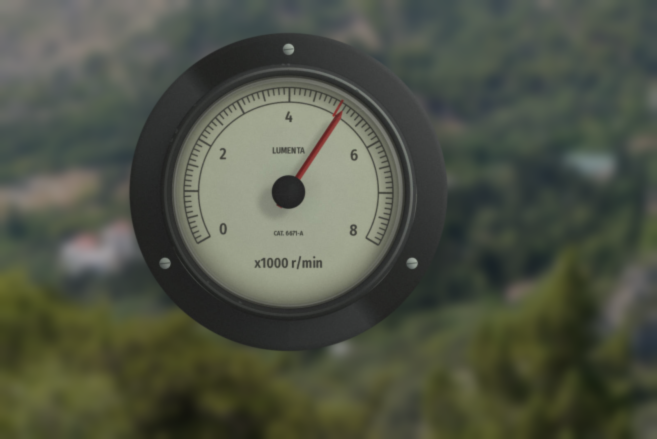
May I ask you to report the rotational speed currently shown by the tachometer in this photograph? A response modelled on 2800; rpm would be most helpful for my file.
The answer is 5100; rpm
